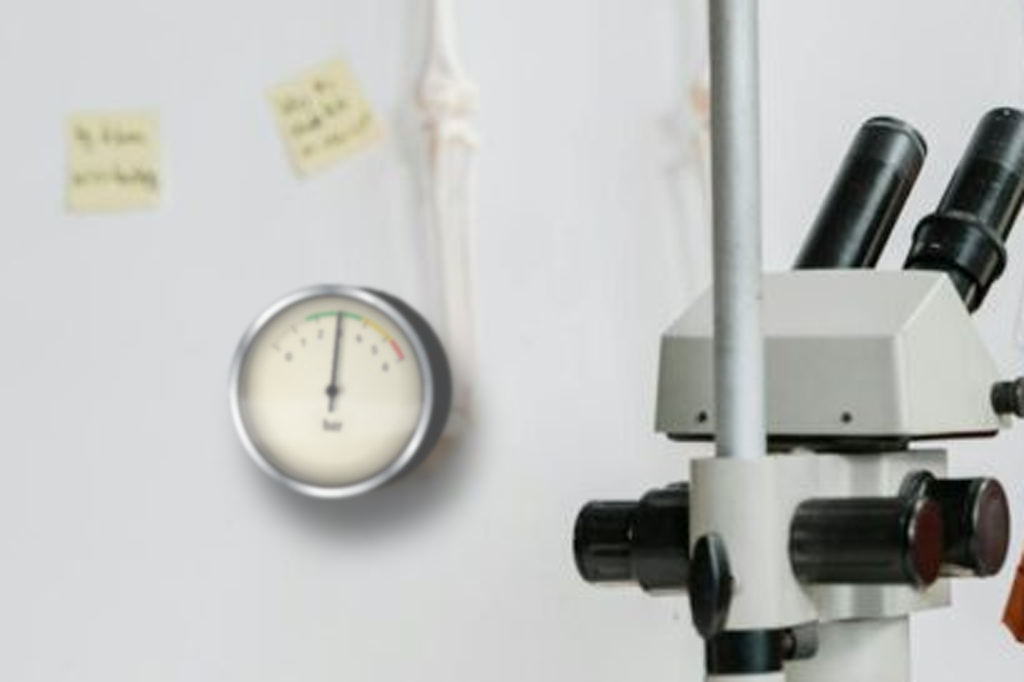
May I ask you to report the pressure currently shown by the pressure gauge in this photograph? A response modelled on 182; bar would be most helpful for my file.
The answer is 3; bar
